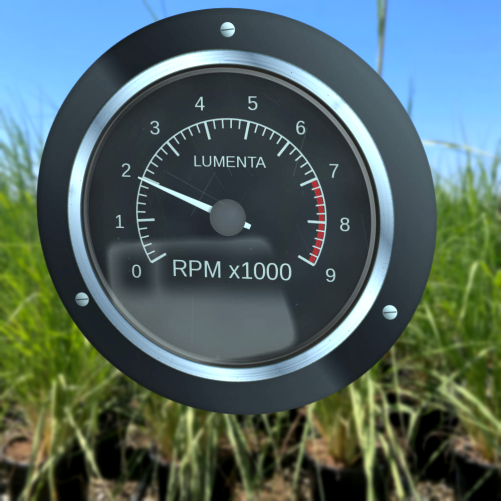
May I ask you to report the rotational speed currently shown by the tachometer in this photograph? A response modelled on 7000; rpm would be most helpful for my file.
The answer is 2000; rpm
